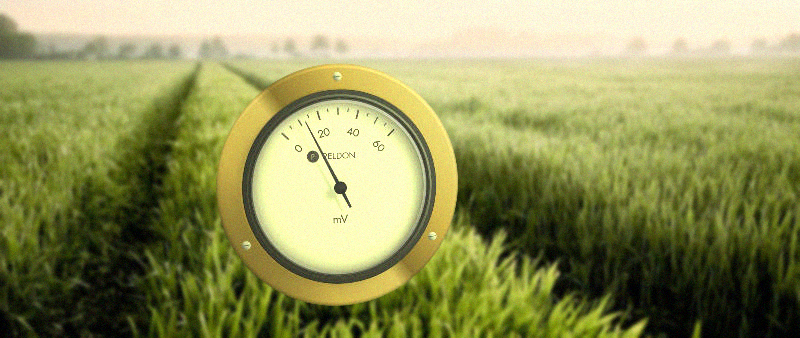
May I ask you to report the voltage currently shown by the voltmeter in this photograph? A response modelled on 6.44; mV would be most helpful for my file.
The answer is 12.5; mV
